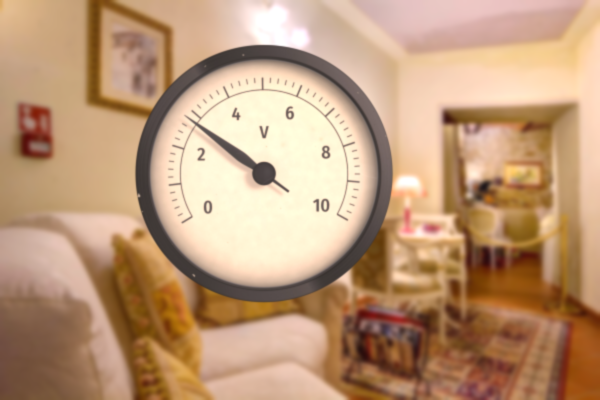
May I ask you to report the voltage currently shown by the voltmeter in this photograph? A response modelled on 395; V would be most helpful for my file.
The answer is 2.8; V
